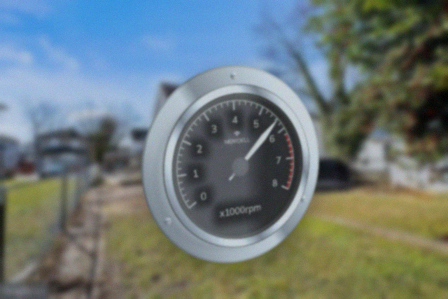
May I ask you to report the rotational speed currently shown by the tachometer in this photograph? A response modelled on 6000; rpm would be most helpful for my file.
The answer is 5600; rpm
